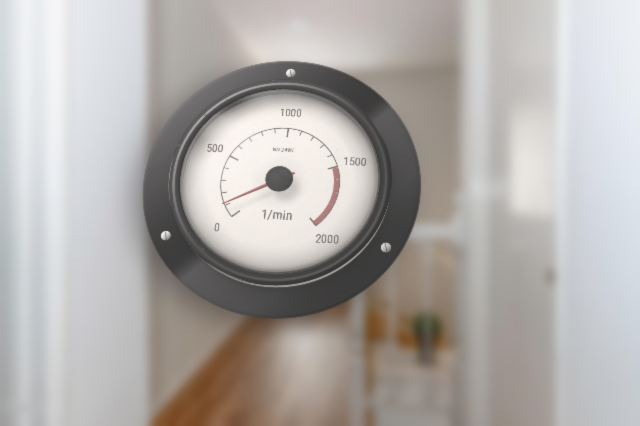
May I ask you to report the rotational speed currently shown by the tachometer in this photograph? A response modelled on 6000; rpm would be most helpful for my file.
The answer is 100; rpm
